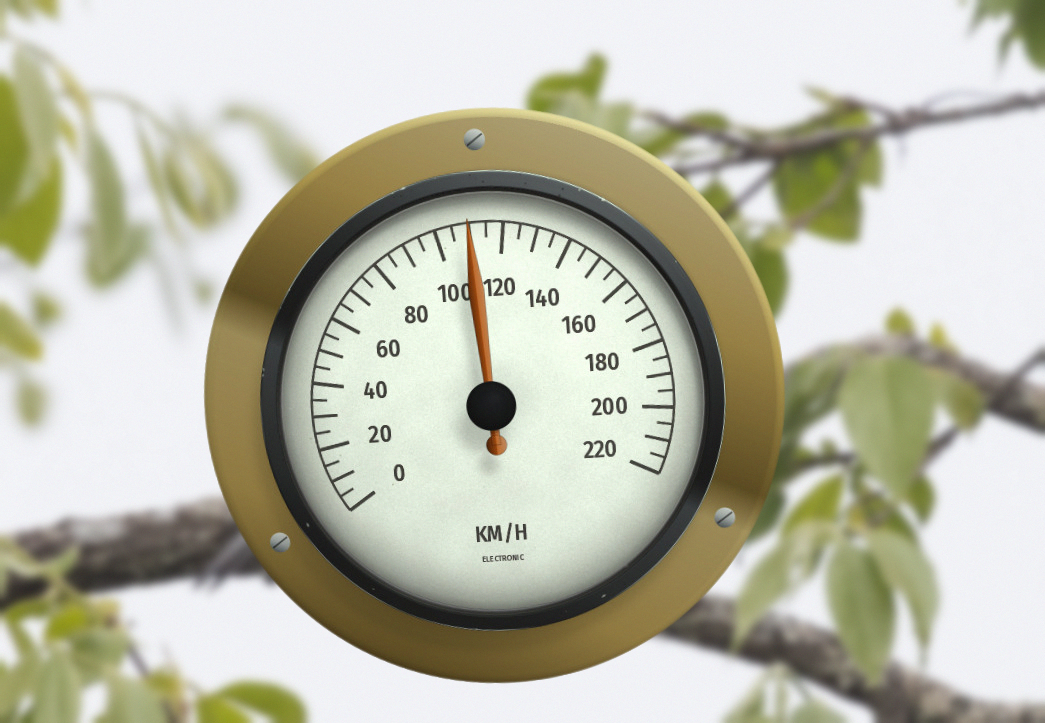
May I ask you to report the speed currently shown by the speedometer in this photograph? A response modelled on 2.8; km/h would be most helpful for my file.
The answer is 110; km/h
